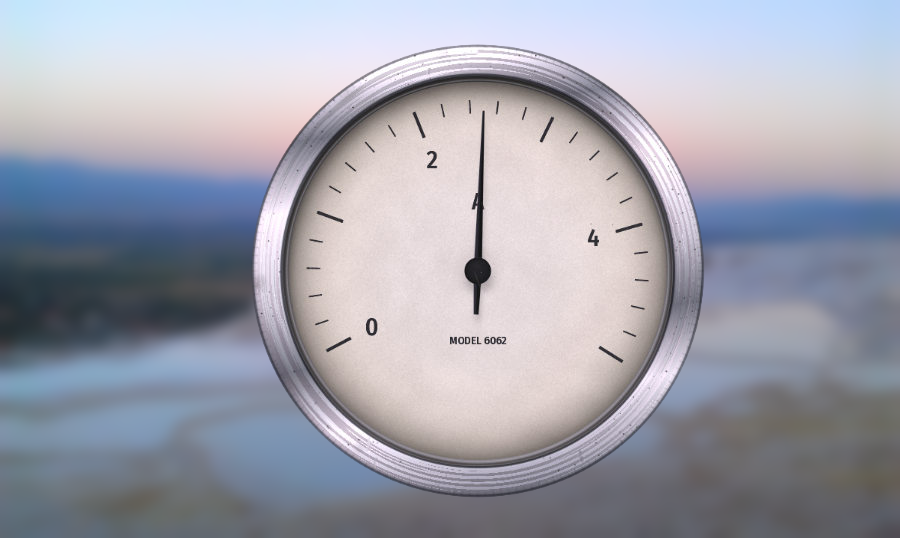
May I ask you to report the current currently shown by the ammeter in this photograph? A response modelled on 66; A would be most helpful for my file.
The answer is 2.5; A
